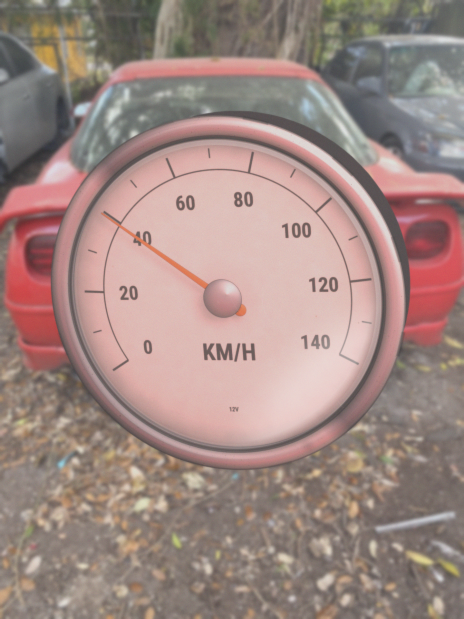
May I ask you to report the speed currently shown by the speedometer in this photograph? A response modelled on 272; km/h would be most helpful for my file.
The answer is 40; km/h
